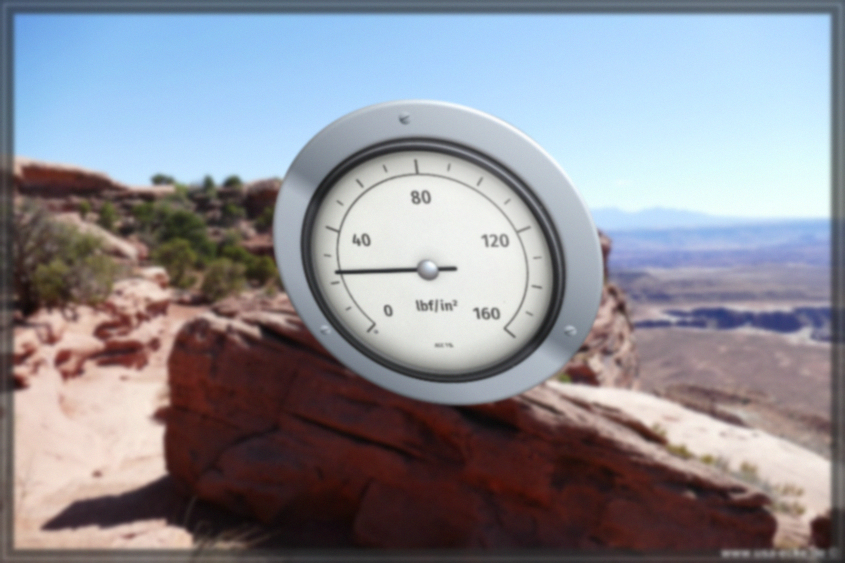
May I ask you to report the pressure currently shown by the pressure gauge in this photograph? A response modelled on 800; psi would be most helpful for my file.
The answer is 25; psi
